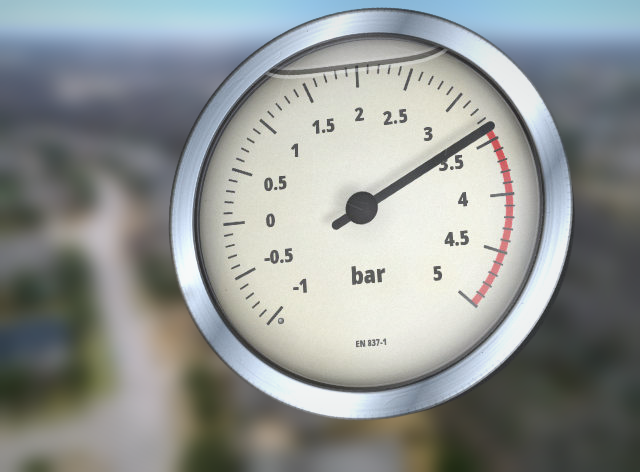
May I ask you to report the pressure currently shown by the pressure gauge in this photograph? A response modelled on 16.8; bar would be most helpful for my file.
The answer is 3.4; bar
